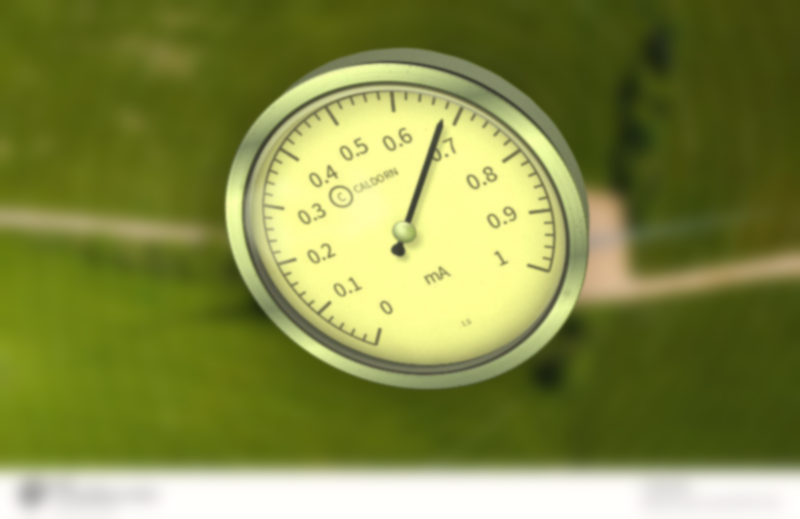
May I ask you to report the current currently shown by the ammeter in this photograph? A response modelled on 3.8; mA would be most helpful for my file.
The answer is 0.68; mA
